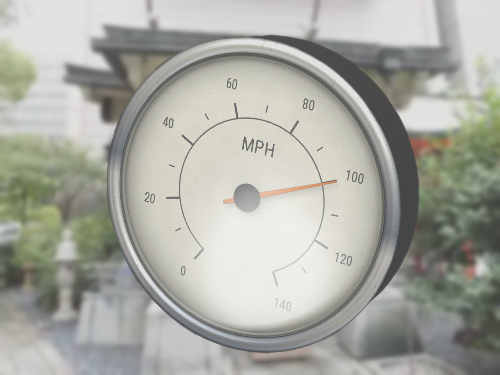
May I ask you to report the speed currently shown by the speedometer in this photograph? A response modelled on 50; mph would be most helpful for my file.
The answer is 100; mph
